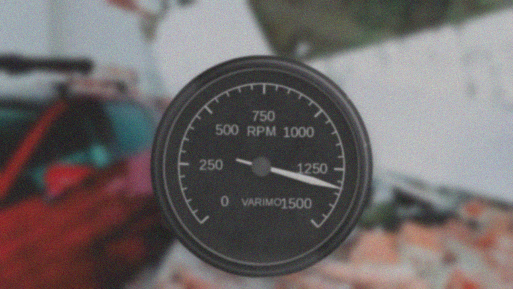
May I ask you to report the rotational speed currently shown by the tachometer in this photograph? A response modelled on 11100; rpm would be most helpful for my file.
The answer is 1325; rpm
